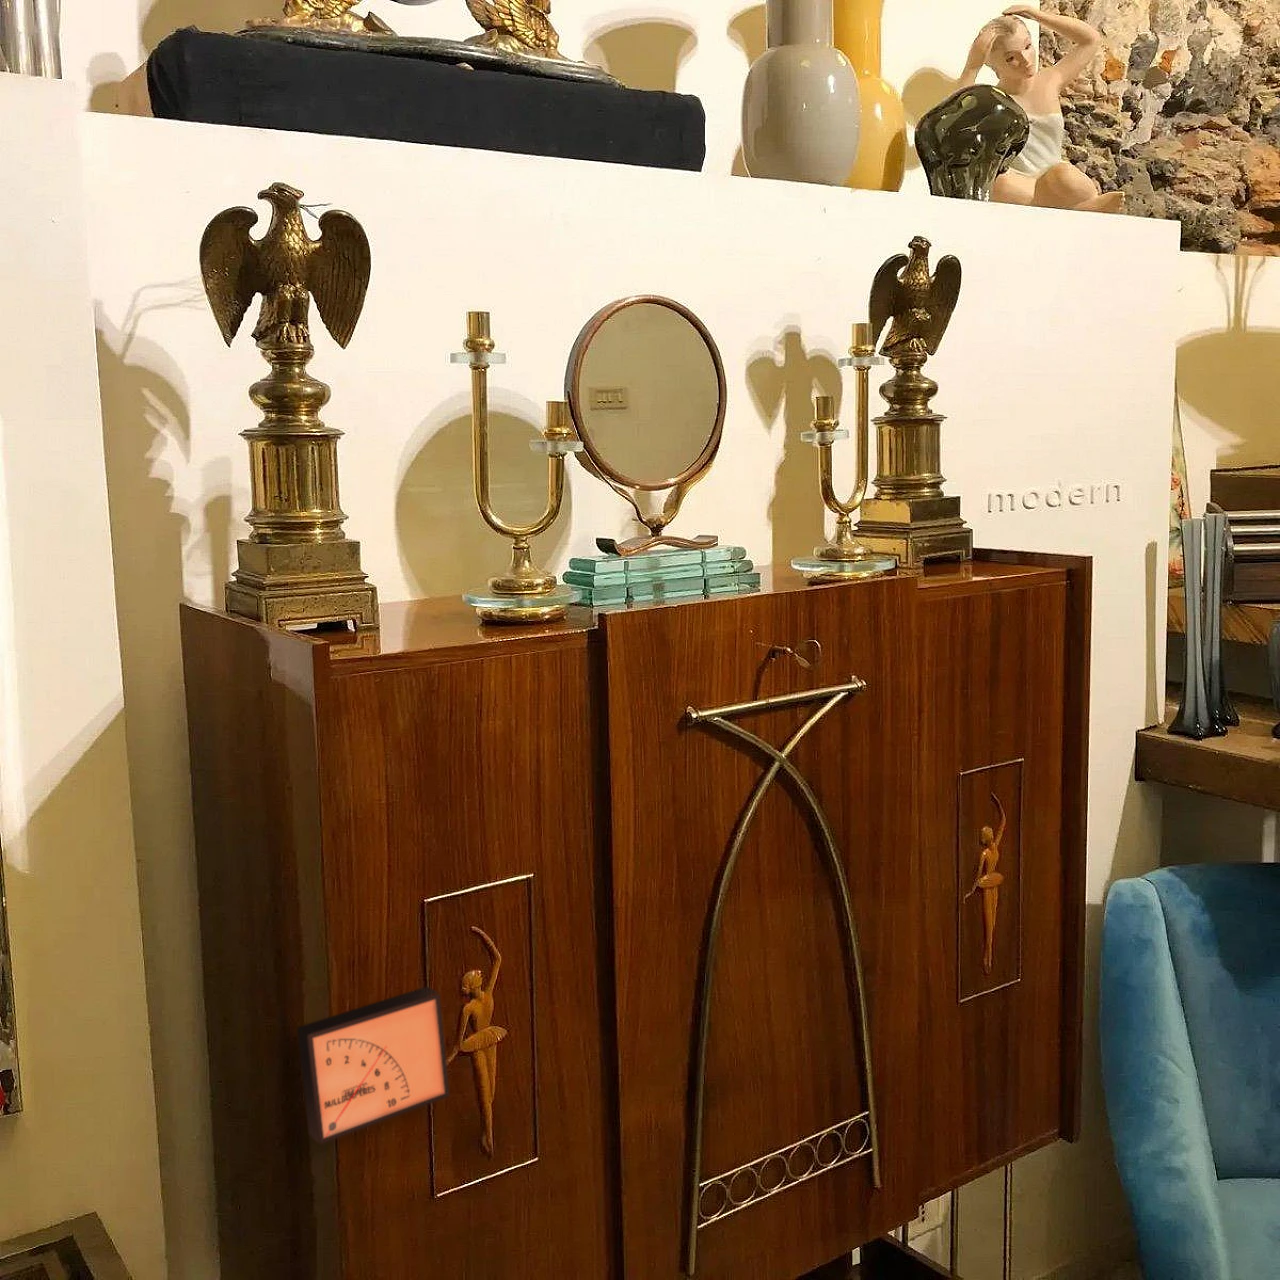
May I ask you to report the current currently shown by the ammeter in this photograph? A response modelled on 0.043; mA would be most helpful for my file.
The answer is 5; mA
